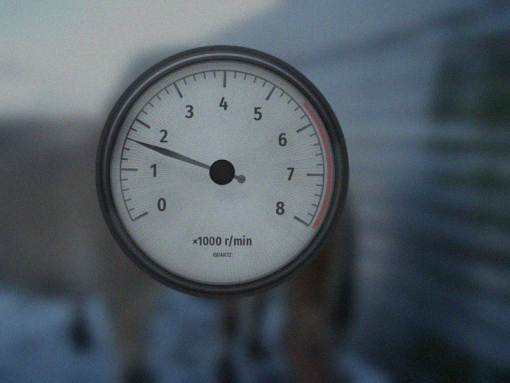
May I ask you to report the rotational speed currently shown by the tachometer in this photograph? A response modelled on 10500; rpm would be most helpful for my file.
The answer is 1600; rpm
